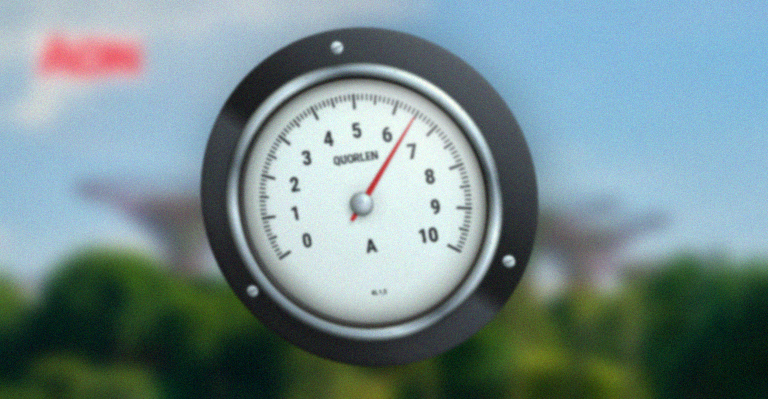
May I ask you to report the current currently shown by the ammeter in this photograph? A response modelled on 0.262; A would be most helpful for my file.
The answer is 6.5; A
